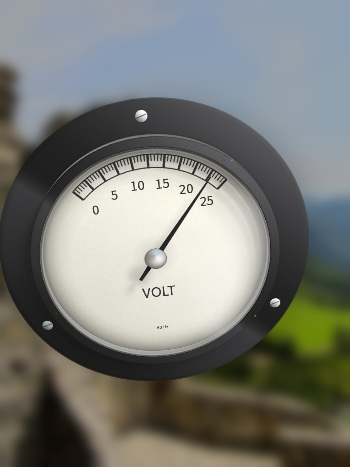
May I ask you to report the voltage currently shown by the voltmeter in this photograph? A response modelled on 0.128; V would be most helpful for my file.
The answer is 22.5; V
